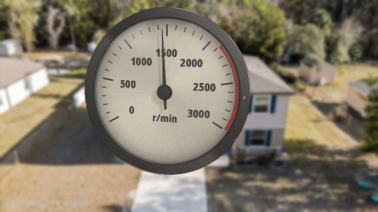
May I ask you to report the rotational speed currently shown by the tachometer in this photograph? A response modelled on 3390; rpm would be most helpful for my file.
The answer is 1450; rpm
